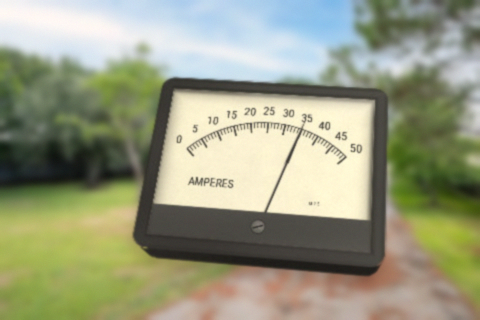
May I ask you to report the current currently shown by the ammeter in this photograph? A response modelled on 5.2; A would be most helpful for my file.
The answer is 35; A
